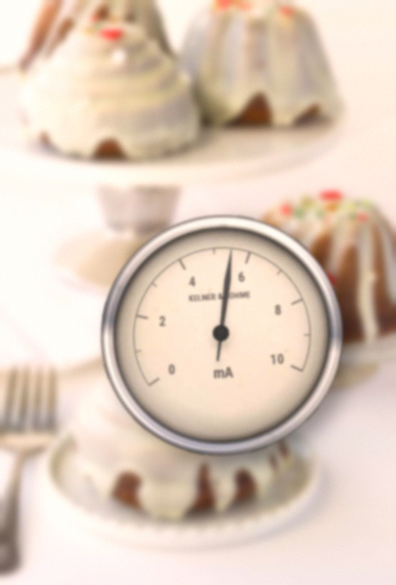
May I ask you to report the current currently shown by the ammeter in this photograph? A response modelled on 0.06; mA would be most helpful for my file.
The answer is 5.5; mA
